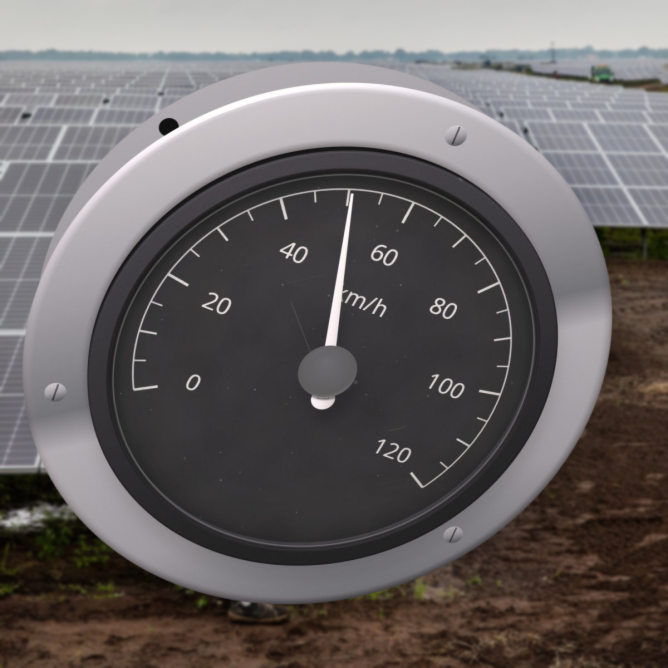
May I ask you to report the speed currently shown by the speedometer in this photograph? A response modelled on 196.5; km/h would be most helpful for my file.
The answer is 50; km/h
